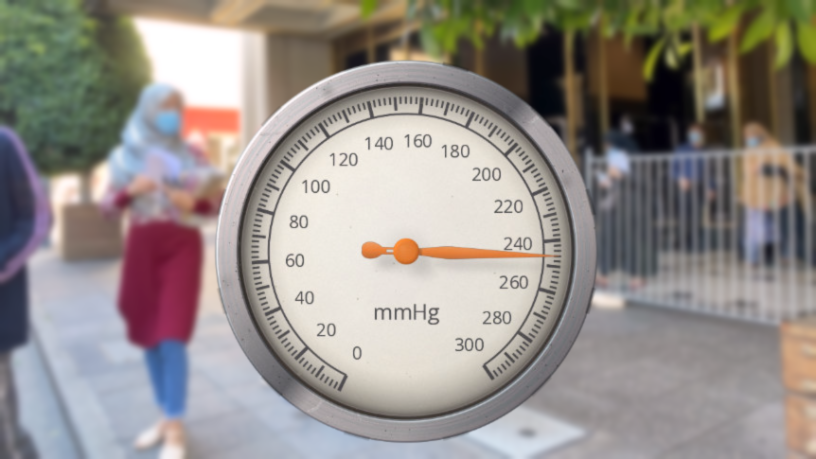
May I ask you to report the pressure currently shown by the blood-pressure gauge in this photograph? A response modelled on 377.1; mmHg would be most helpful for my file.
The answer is 246; mmHg
